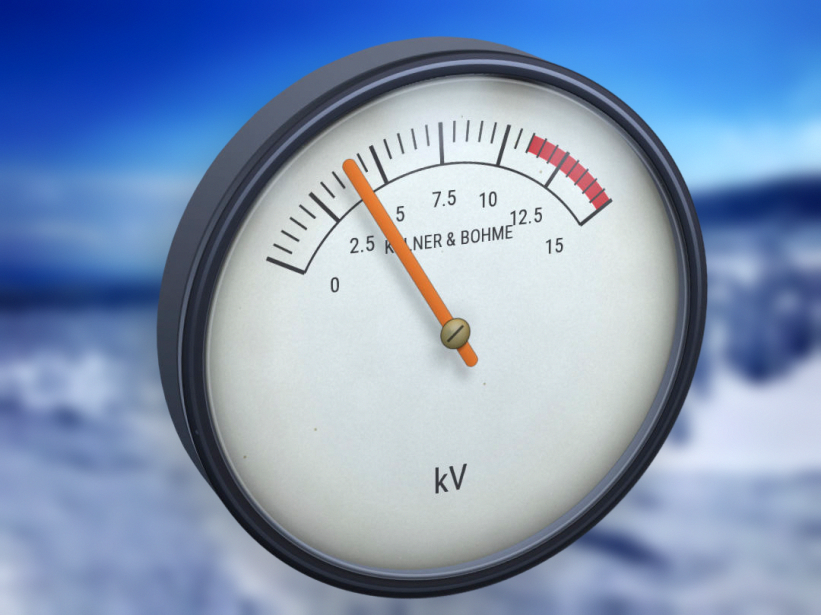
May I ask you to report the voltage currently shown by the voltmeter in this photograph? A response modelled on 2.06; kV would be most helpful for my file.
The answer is 4; kV
